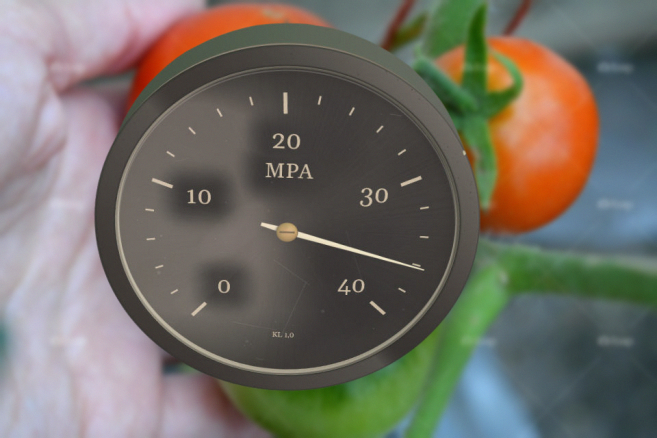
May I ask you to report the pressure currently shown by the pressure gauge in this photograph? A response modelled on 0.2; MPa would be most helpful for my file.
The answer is 36; MPa
